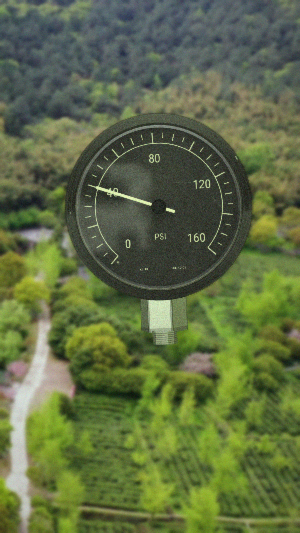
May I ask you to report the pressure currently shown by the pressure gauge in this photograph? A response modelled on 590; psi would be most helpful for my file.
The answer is 40; psi
